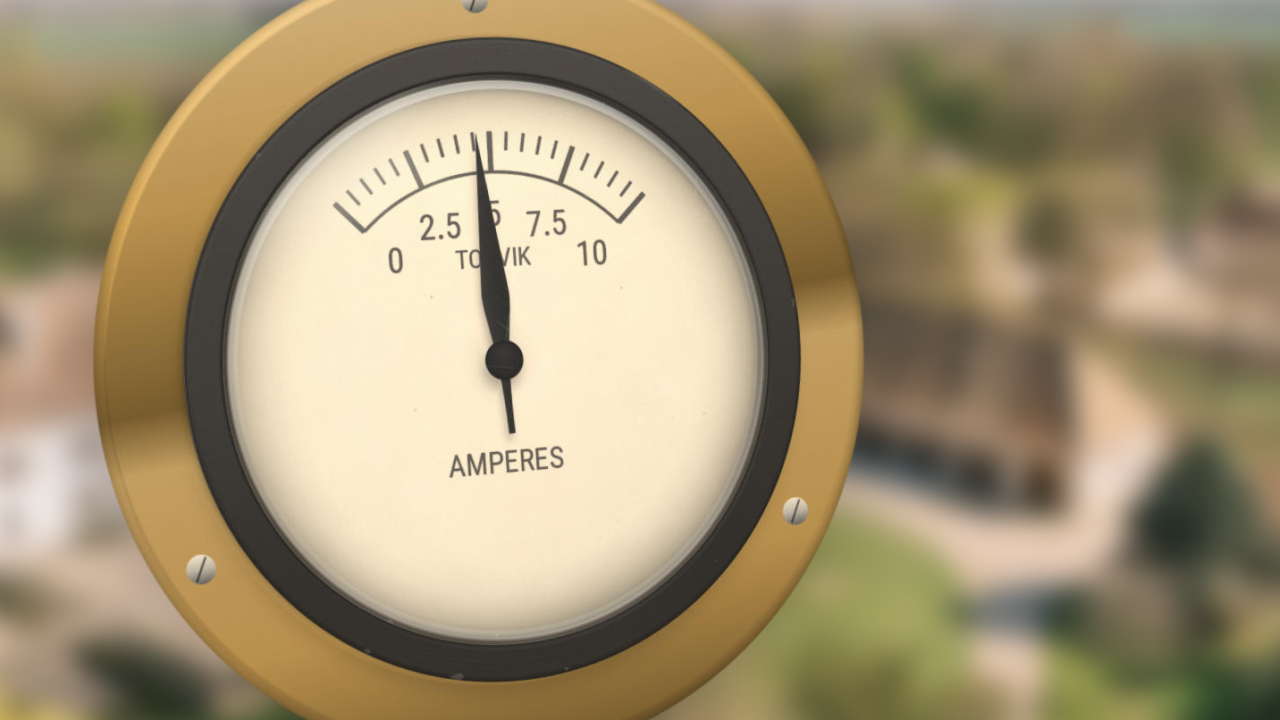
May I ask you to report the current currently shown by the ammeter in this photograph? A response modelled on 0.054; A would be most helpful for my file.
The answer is 4.5; A
